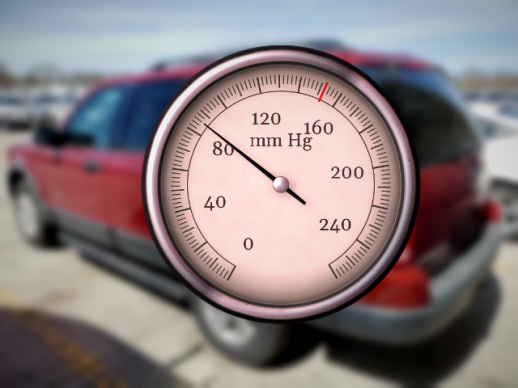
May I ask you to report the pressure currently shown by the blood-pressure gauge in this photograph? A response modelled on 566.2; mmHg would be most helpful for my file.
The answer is 86; mmHg
